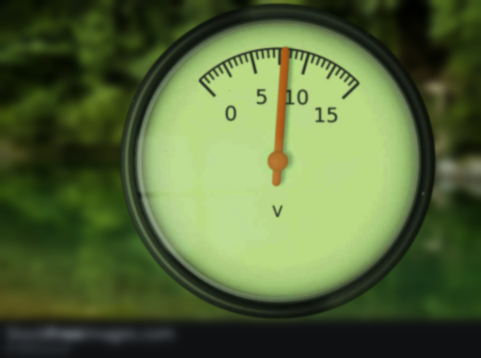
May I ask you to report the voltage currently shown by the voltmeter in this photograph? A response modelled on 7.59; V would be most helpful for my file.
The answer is 8; V
